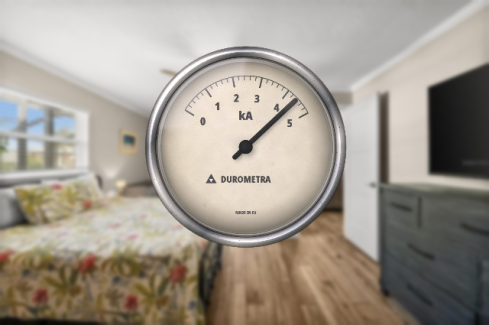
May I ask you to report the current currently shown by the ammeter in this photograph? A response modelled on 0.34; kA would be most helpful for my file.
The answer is 4.4; kA
